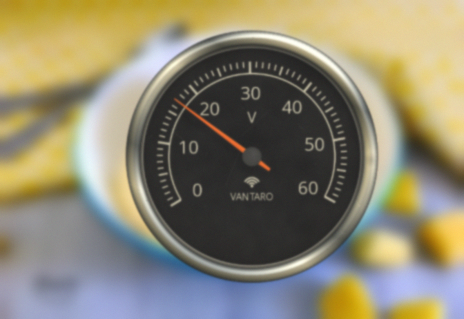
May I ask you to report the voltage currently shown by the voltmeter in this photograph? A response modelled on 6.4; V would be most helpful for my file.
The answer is 17; V
